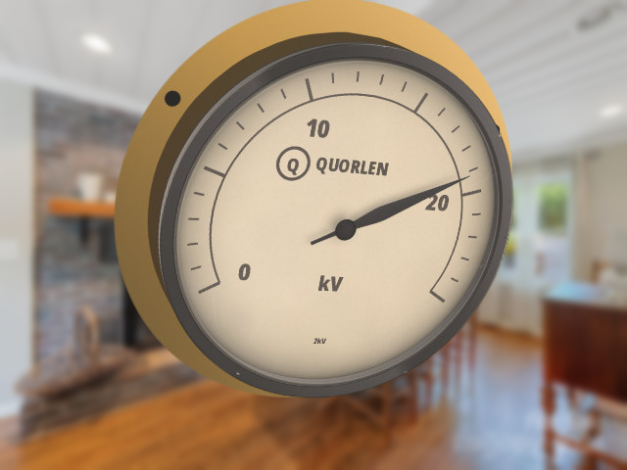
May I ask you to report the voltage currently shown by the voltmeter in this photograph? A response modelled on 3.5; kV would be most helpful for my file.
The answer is 19; kV
